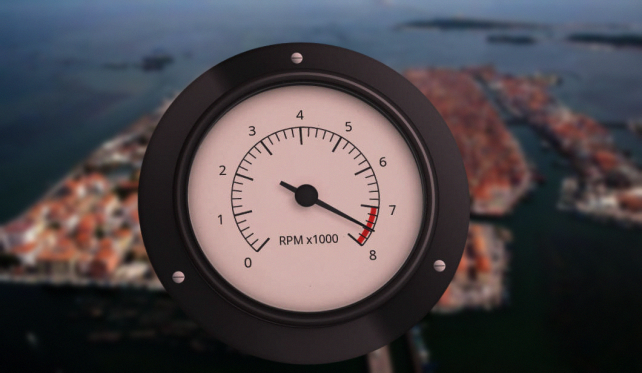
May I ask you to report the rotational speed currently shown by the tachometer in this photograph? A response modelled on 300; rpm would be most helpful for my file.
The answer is 7600; rpm
